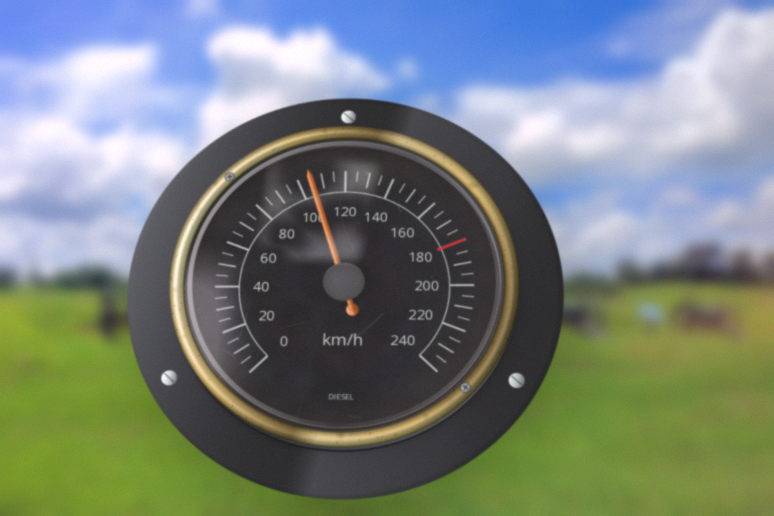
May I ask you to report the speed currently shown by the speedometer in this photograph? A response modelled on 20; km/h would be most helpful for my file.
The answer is 105; km/h
